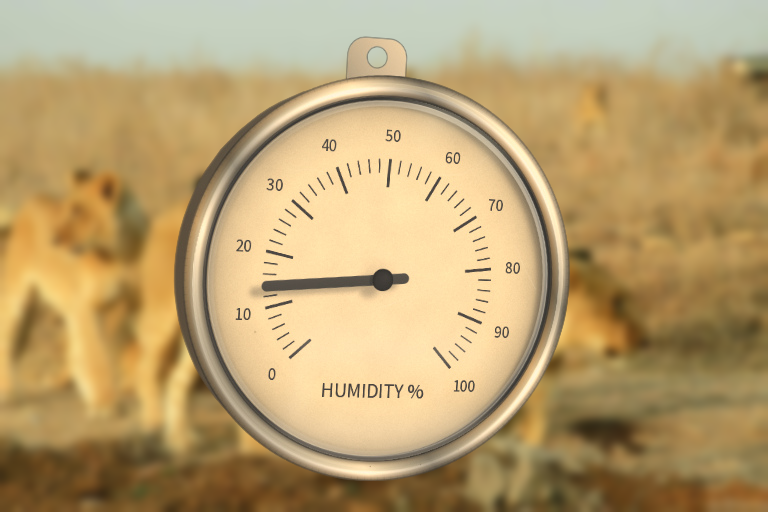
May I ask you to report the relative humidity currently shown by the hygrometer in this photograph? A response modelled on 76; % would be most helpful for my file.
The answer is 14; %
